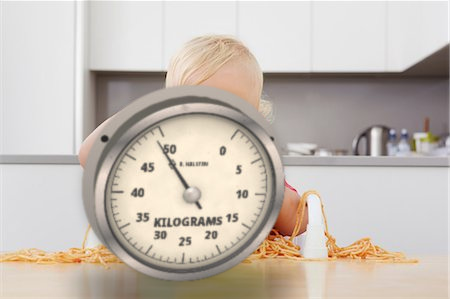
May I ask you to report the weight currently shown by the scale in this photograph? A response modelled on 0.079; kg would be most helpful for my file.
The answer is 49; kg
